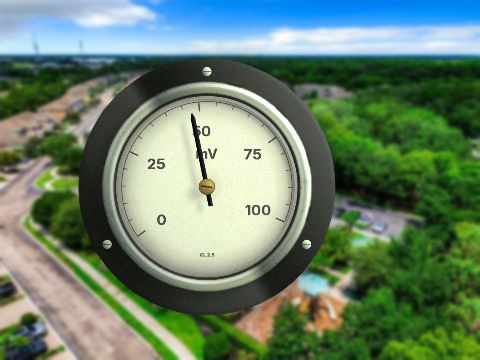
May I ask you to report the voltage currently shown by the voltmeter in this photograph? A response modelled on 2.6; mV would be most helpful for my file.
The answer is 47.5; mV
